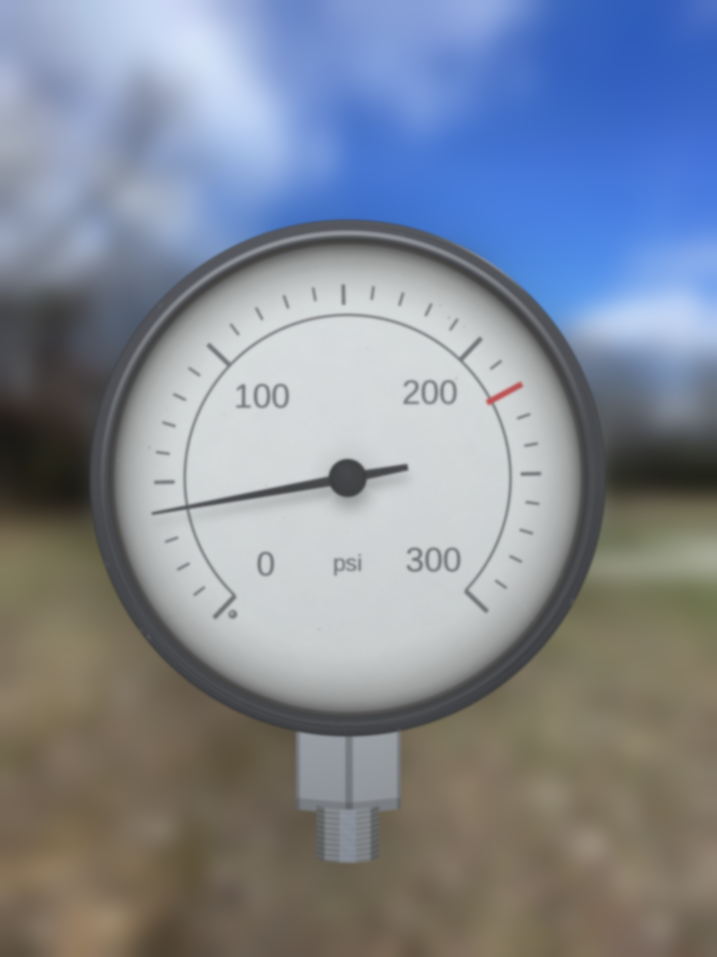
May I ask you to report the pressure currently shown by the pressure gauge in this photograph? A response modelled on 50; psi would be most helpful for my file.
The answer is 40; psi
